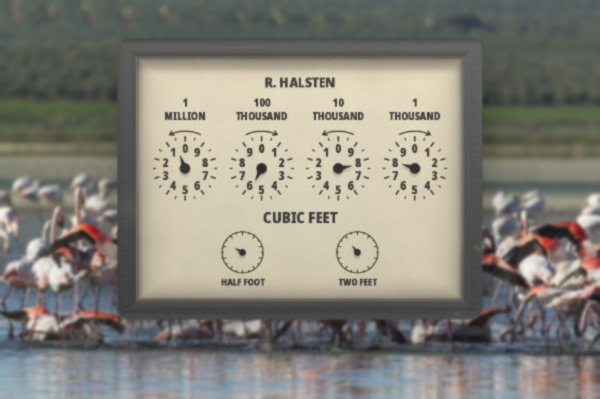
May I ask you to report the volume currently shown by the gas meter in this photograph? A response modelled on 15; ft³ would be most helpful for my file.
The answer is 57800; ft³
